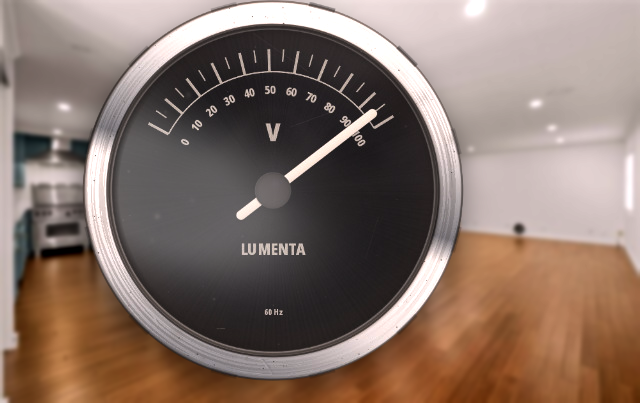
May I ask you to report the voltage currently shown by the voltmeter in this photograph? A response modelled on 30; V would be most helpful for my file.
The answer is 95; V
